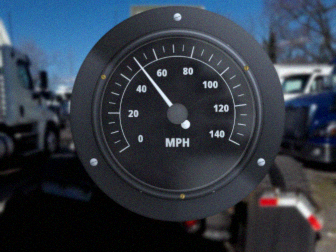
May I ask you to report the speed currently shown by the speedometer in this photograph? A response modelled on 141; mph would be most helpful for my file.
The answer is 50; mph
